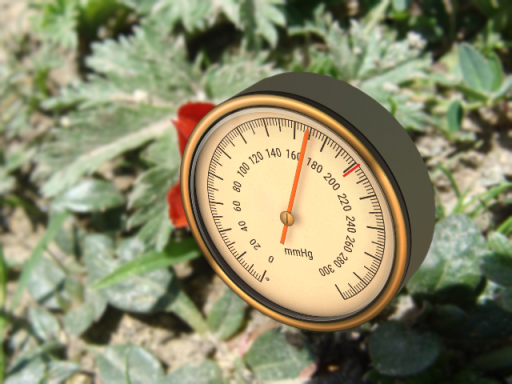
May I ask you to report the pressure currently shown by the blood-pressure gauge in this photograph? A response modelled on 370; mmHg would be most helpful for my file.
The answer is 170; mmHg
